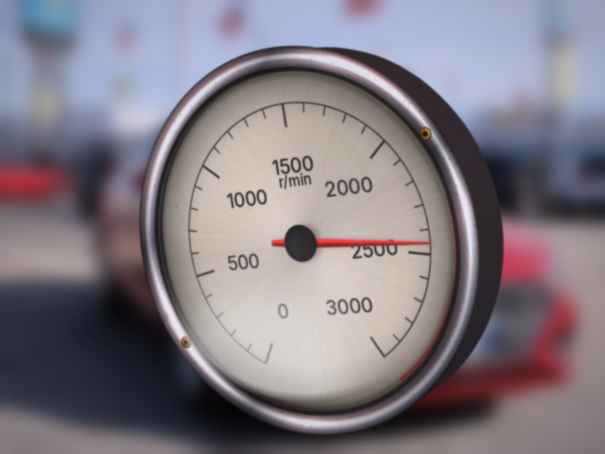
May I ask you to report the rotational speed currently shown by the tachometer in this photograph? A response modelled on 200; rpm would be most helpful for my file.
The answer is 2450; rpm
